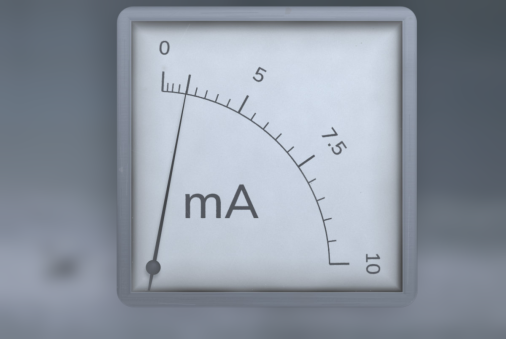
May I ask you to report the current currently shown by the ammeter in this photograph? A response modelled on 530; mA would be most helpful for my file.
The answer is 2.5; mA
